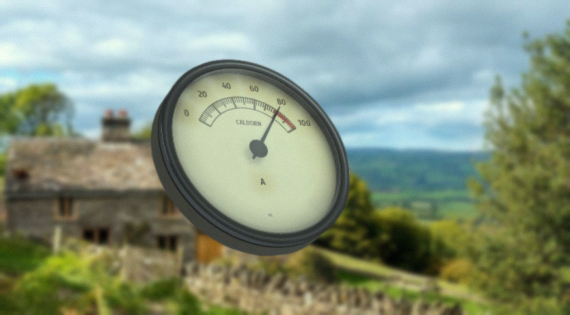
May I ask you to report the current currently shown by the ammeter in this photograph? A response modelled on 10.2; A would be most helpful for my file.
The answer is 80; A
